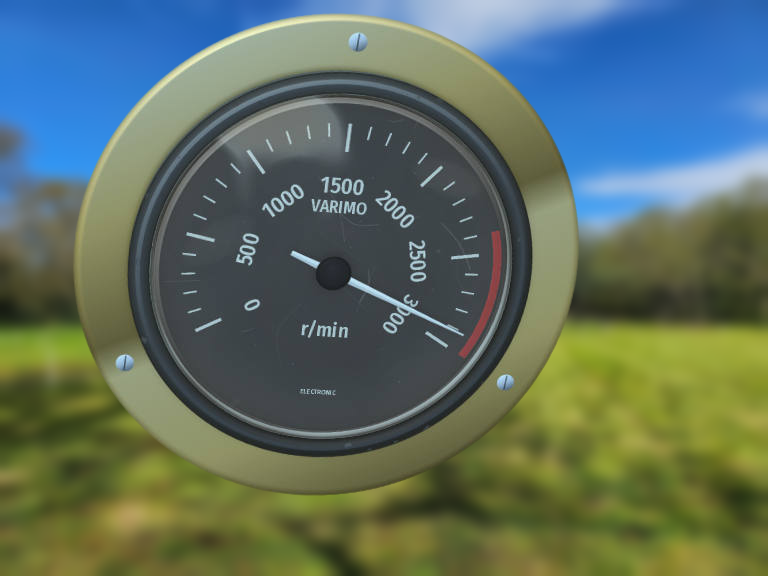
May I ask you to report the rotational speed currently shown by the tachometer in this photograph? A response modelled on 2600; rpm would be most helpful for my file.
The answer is 2900; rpm
